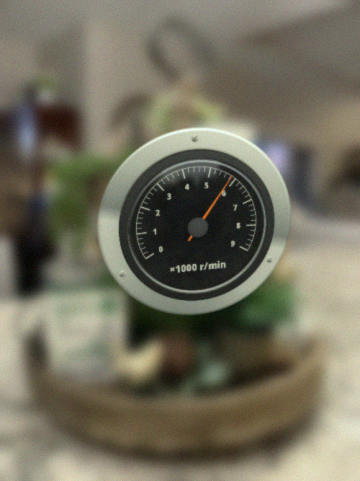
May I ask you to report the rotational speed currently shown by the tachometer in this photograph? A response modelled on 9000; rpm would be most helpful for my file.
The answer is 5800; rpm
